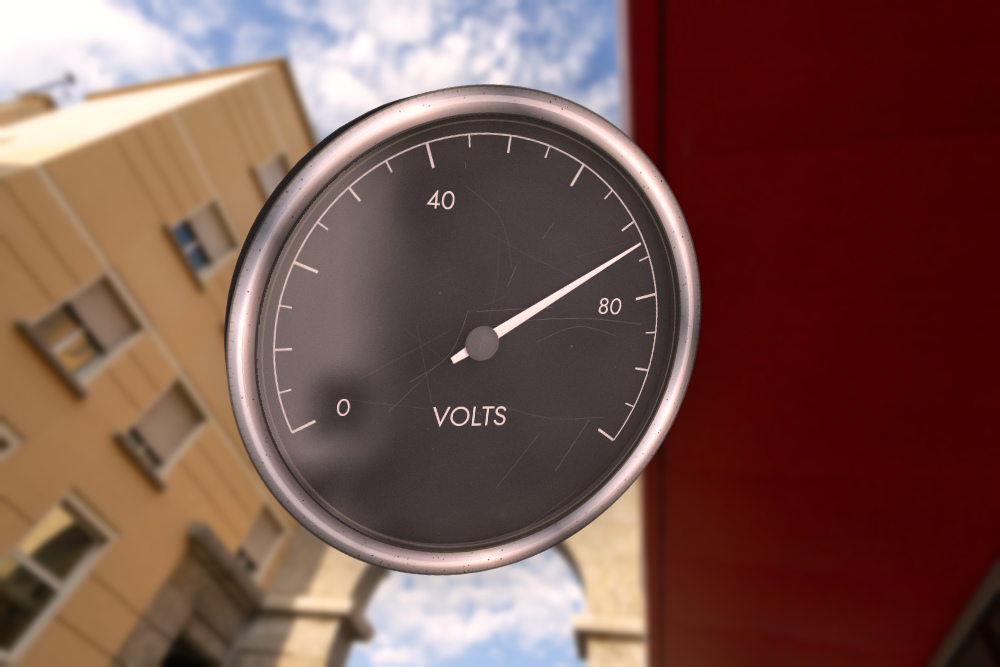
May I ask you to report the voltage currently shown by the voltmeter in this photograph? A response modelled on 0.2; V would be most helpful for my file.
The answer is 72.5; V
